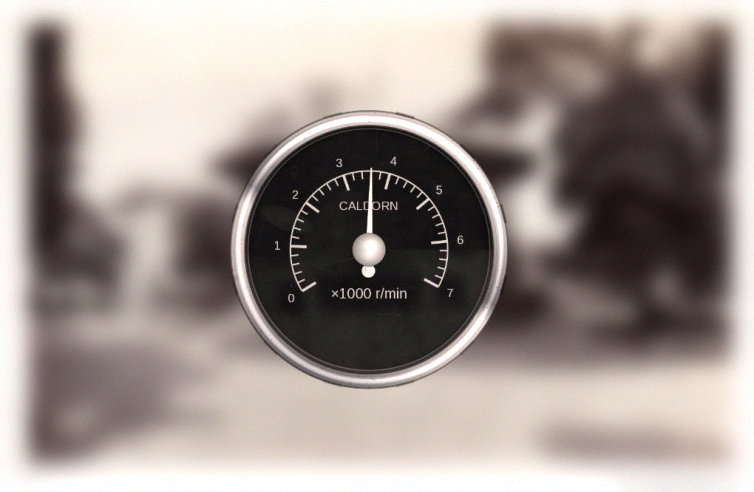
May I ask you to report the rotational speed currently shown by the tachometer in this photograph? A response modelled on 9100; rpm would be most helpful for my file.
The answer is 3600; rpm
